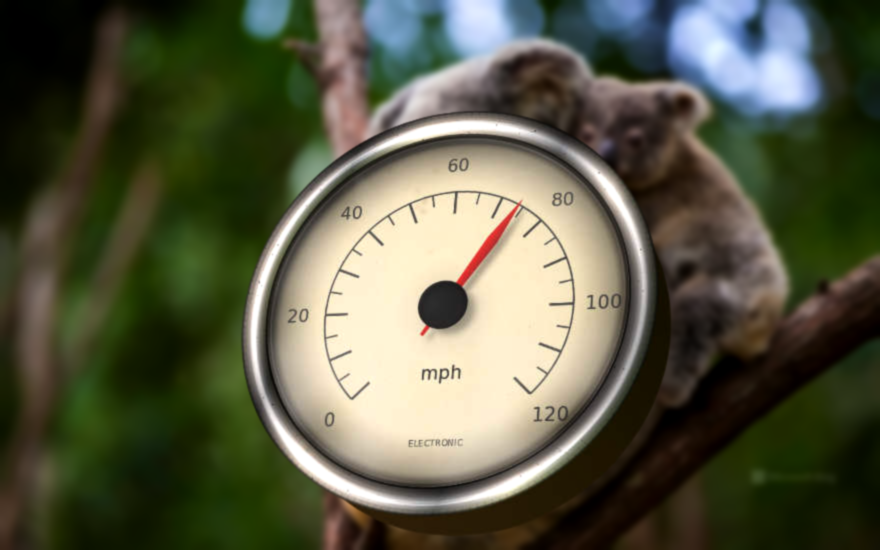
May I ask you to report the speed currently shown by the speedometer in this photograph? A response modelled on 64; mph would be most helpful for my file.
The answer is 75; mph
